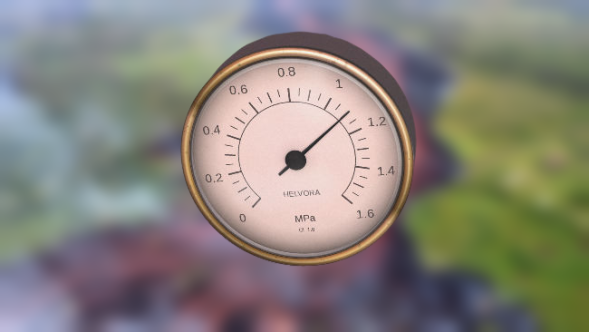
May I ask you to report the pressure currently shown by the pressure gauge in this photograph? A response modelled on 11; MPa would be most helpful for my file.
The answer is 1.1; MPa
